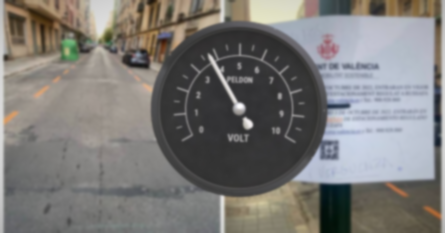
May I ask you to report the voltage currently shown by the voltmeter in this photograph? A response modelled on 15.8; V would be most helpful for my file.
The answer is 3.75; V
